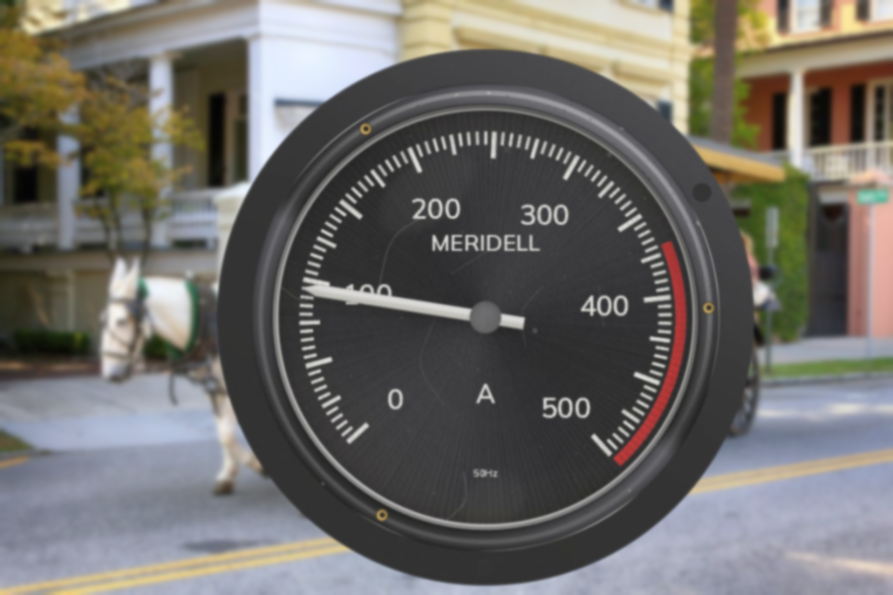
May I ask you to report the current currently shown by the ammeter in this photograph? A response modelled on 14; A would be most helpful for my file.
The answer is 95; A
